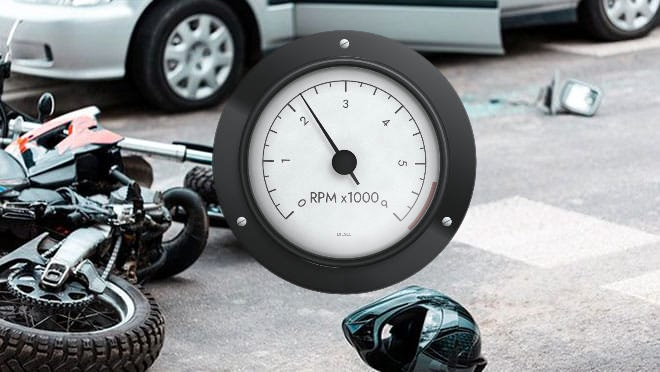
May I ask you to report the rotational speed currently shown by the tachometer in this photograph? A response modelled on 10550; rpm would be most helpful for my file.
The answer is 2250; rpm
